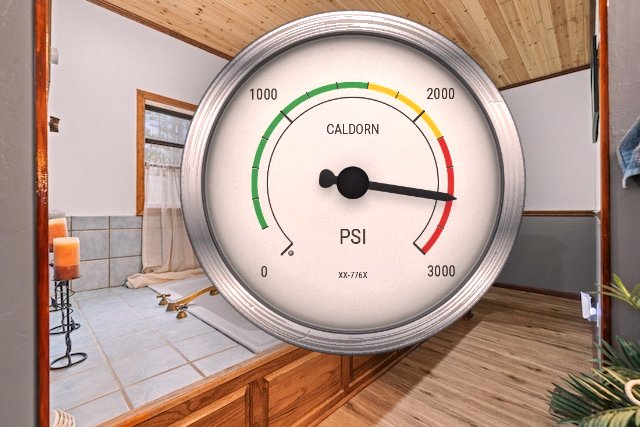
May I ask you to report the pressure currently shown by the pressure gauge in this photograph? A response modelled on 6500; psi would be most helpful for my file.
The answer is 2600; psi
